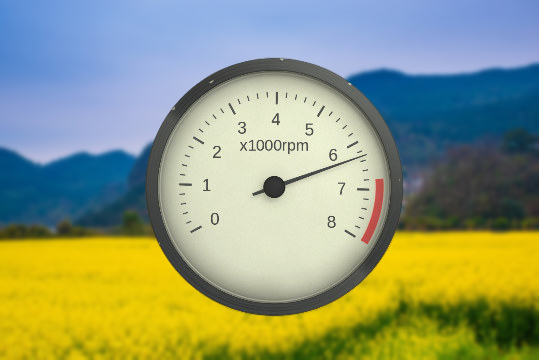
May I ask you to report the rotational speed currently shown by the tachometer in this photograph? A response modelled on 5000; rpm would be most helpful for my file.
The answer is 6300; rpm
